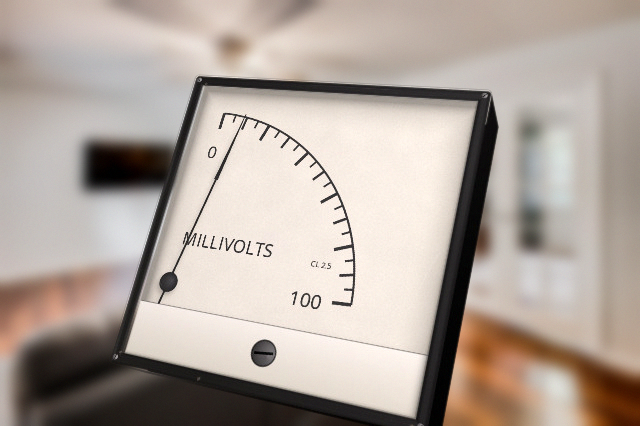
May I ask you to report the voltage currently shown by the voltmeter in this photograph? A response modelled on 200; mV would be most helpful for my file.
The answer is 10; mV
